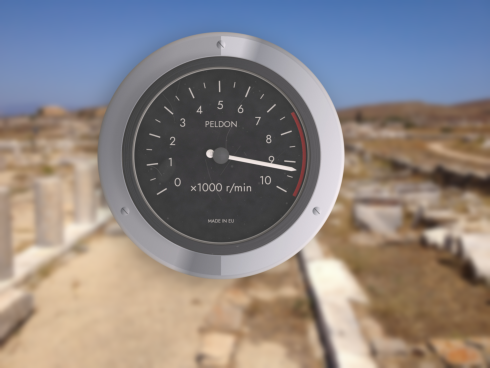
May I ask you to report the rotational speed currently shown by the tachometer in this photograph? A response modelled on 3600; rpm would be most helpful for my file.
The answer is 9250; rpm
